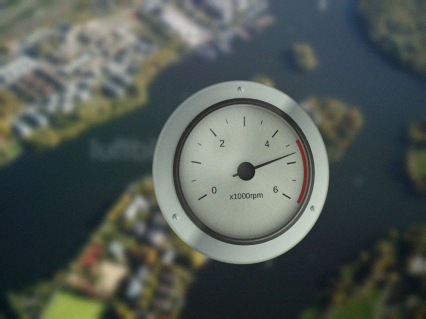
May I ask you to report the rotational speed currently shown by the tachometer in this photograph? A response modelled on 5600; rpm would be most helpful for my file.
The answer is 4750; rpm
